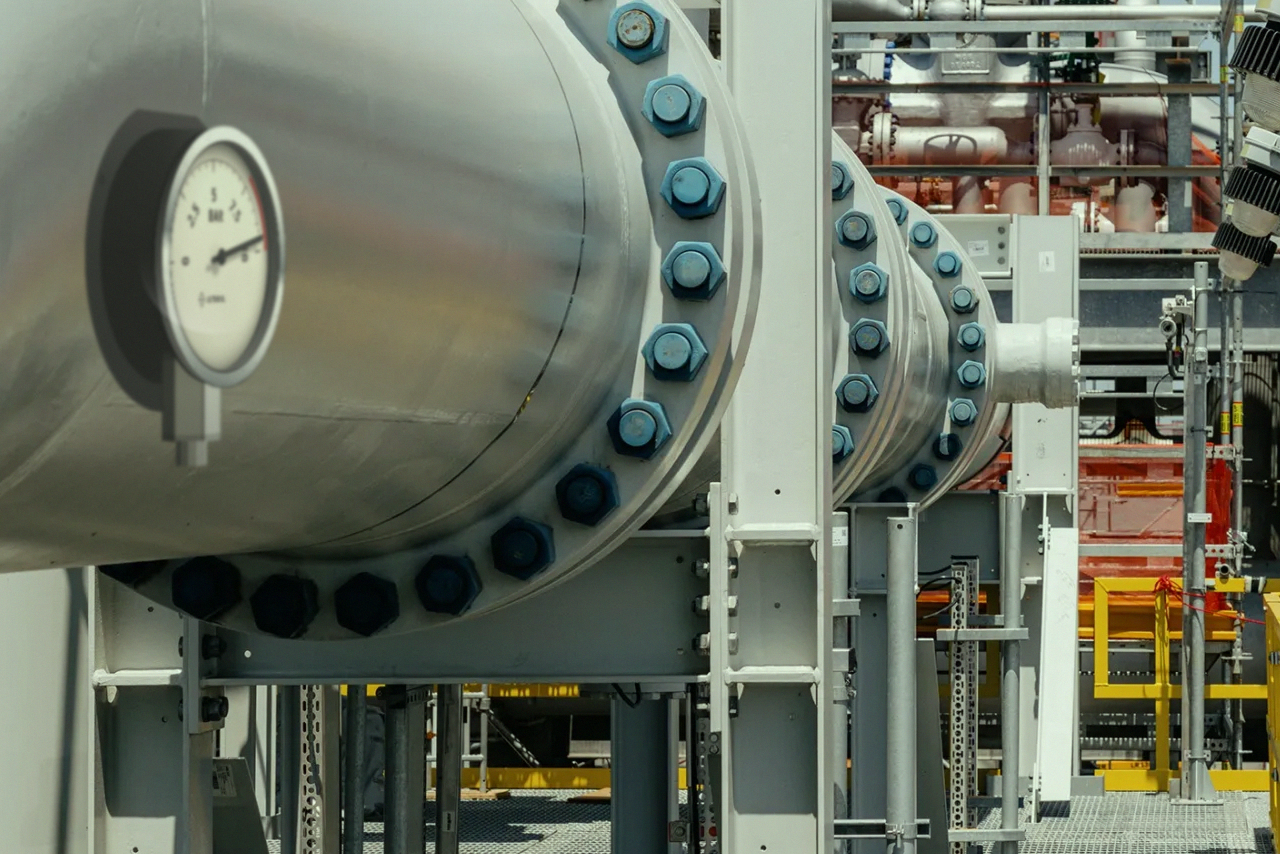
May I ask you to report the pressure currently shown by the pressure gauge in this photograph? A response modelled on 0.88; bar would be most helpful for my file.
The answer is 9.5; bar
